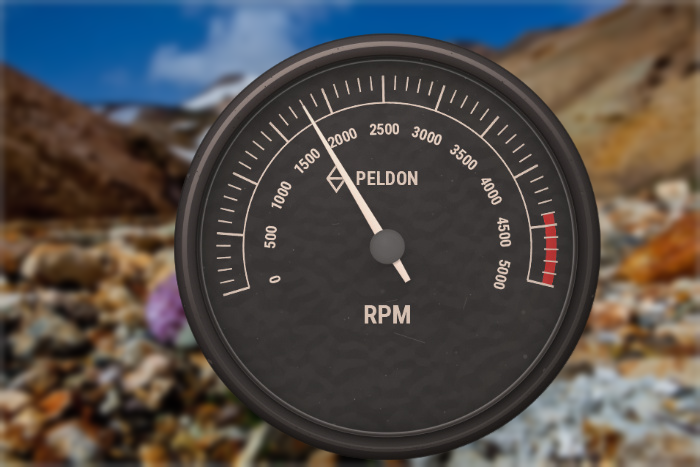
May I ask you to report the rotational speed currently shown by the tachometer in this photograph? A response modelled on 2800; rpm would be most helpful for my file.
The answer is 1800; rpm
